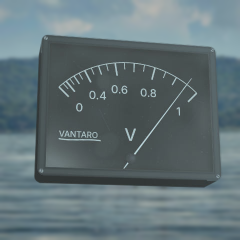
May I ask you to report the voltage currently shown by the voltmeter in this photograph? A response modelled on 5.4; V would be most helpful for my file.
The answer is 0.95; V
